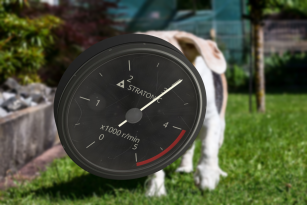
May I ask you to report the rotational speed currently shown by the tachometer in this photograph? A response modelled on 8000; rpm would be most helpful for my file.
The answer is 3000; rpm
